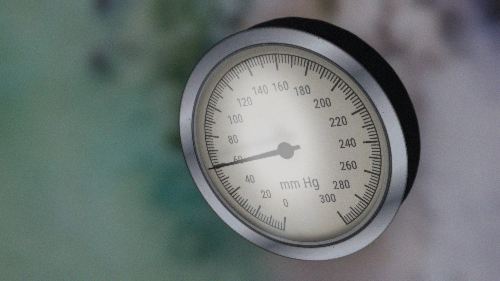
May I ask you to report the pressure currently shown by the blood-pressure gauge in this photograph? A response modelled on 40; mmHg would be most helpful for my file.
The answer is 60; mmHg
